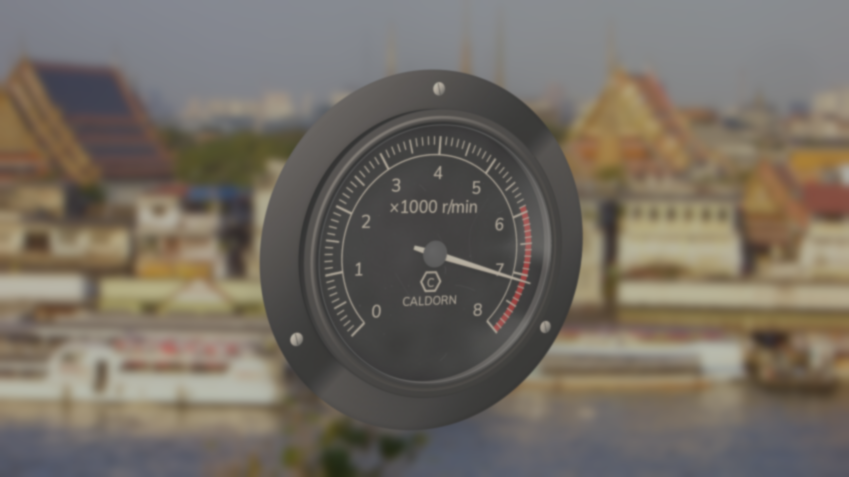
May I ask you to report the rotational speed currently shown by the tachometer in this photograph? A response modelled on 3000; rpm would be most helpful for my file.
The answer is 7100; rpm
